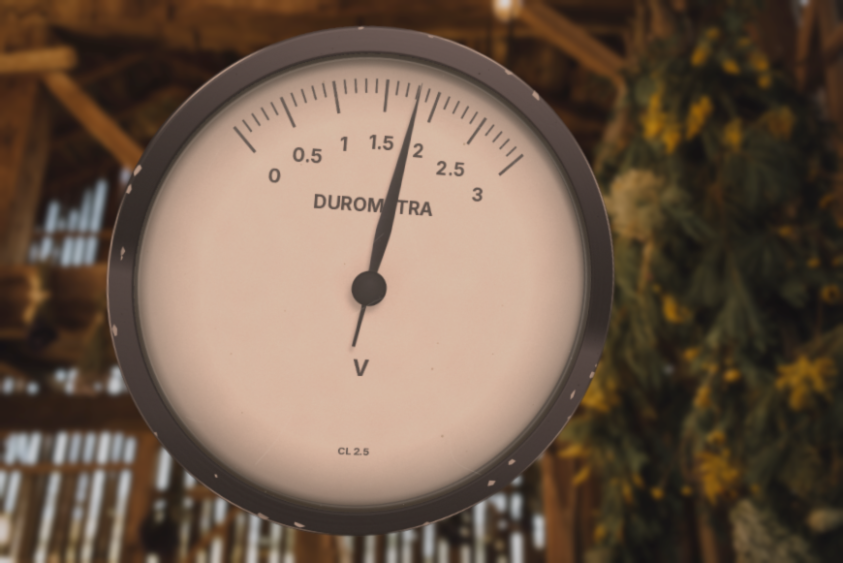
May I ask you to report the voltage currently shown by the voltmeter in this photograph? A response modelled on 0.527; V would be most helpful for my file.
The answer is 1.8; V
